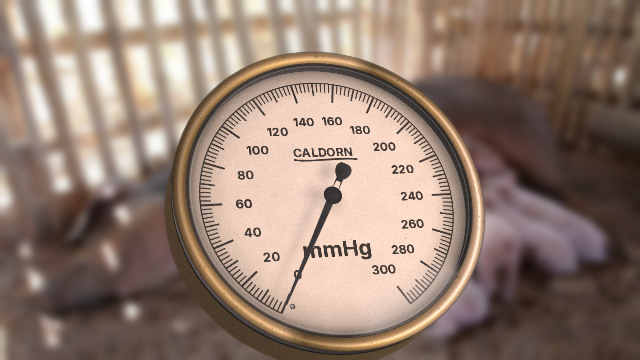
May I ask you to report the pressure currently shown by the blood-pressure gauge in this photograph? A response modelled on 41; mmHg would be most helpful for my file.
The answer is 0; mmHg
